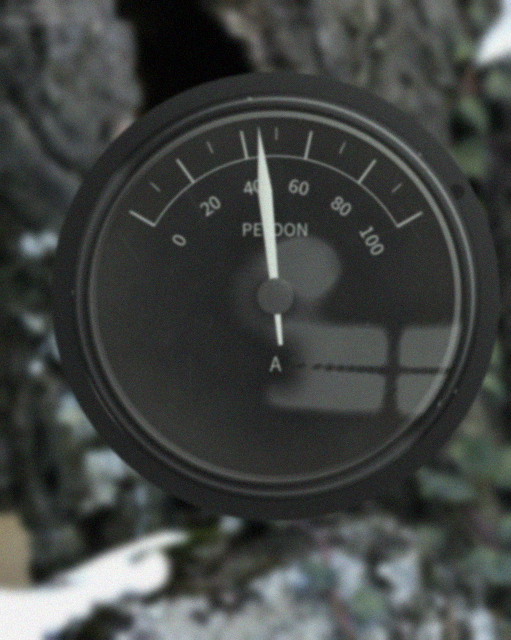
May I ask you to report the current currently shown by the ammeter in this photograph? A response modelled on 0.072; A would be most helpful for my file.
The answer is 45; A
